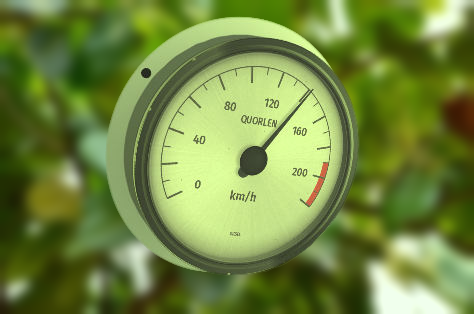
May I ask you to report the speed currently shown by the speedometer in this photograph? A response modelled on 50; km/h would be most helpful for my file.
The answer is 140; km/h
